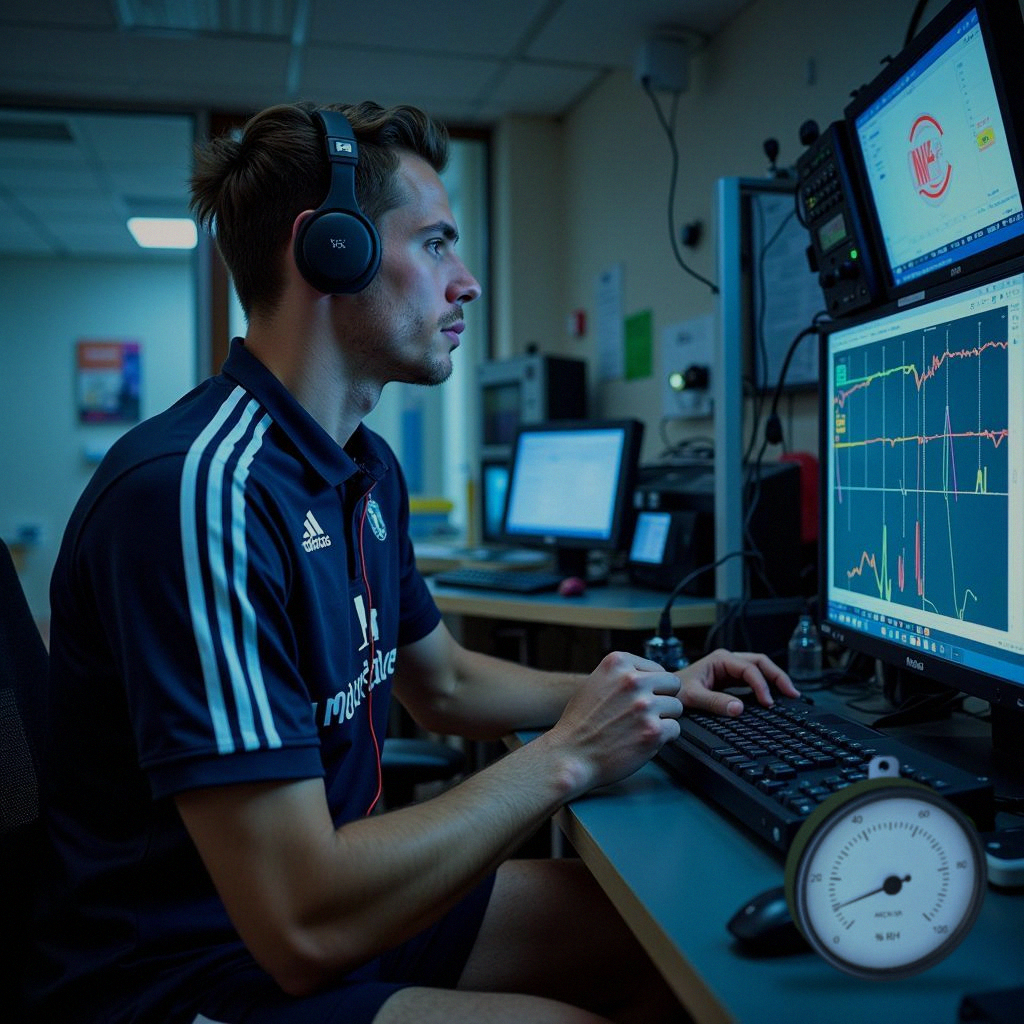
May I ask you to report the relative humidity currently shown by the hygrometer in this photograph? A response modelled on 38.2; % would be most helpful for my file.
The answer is 10; %
